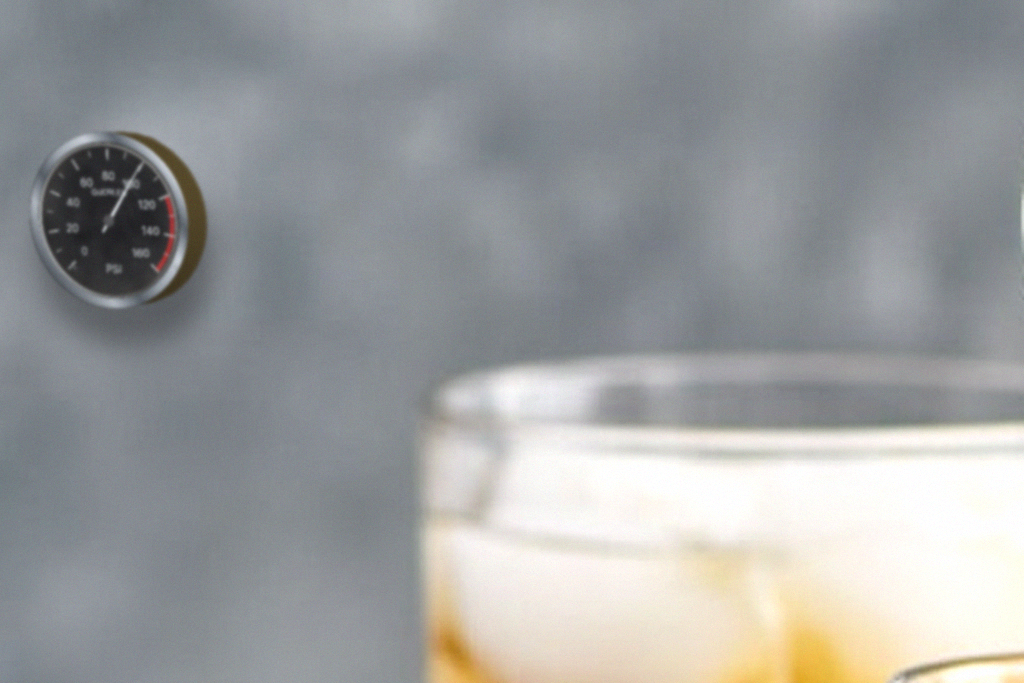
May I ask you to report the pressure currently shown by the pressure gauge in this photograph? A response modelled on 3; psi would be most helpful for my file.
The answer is 100; psi
